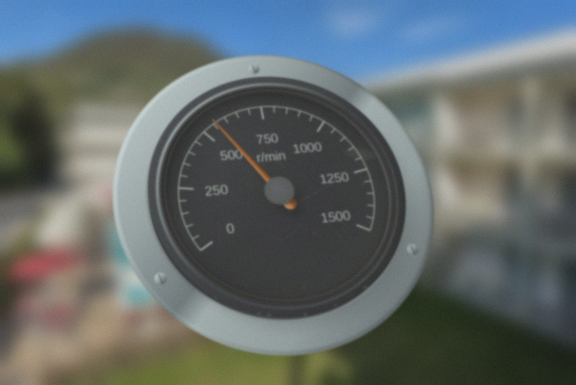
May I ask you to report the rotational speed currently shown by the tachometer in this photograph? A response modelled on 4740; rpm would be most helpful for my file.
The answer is 550; rpm
